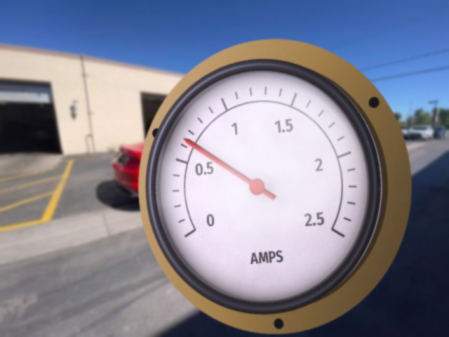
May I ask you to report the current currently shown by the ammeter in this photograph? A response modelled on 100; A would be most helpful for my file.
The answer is 0.65; A
